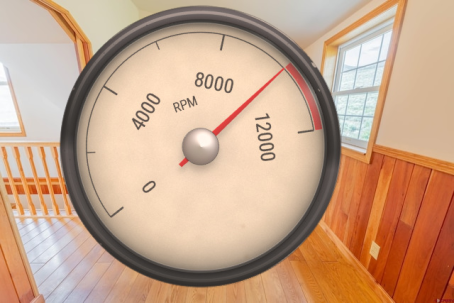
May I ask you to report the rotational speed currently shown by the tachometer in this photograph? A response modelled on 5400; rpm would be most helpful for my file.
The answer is 10000; rpm
